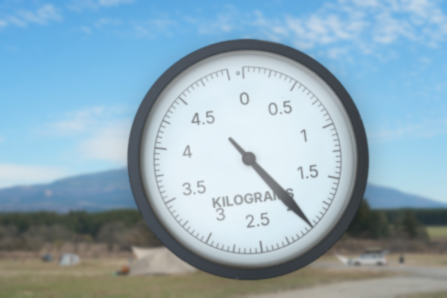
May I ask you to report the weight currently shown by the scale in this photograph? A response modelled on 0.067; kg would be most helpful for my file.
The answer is 2; kg
